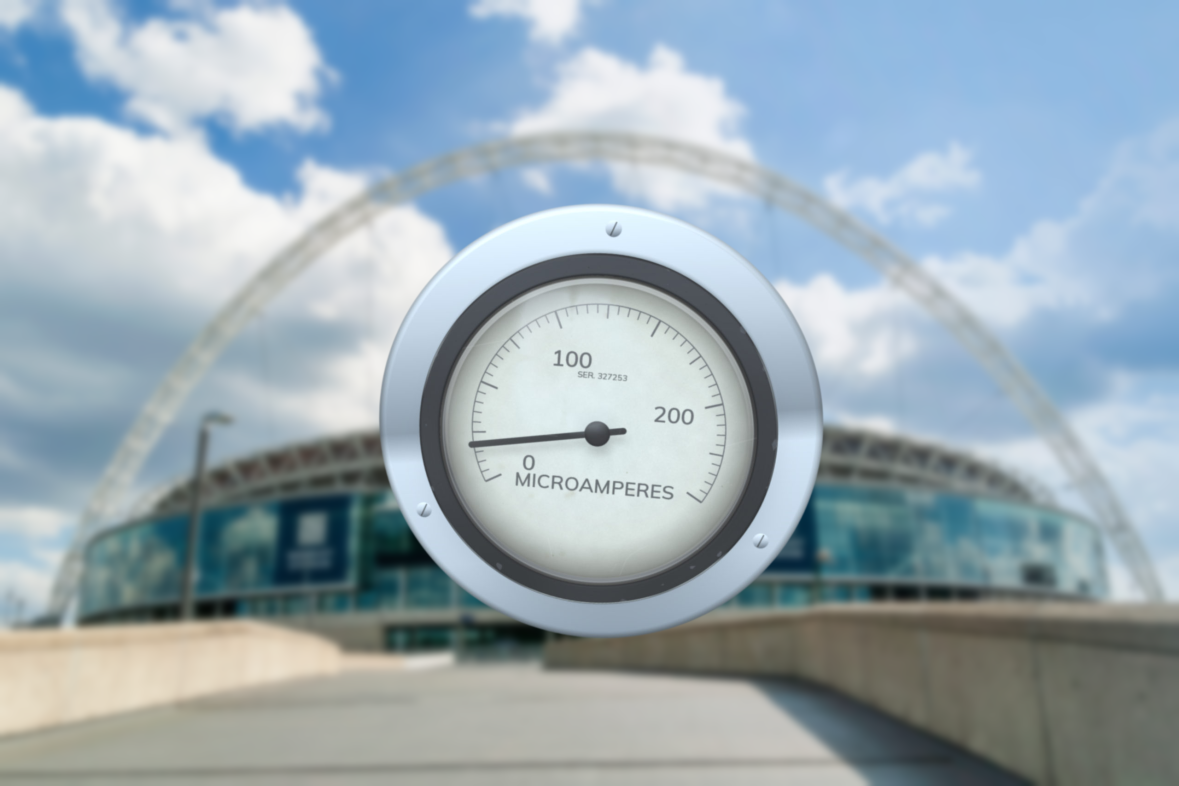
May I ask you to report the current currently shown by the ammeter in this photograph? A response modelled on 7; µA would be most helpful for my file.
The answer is 20; µA
